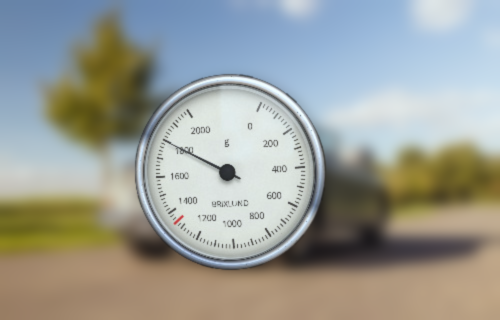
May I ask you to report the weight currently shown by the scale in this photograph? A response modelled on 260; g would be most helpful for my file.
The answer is 1800; g
